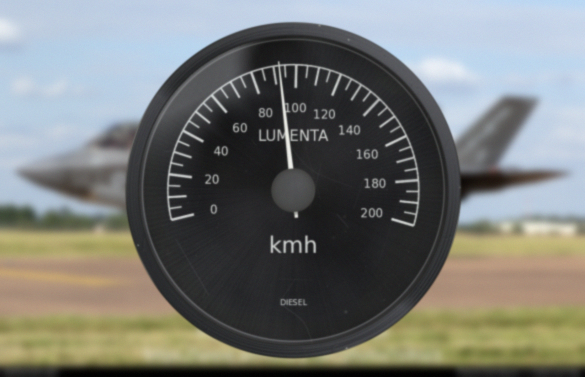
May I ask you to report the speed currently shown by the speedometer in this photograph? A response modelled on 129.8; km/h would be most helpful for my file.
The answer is 92.5; km/h
